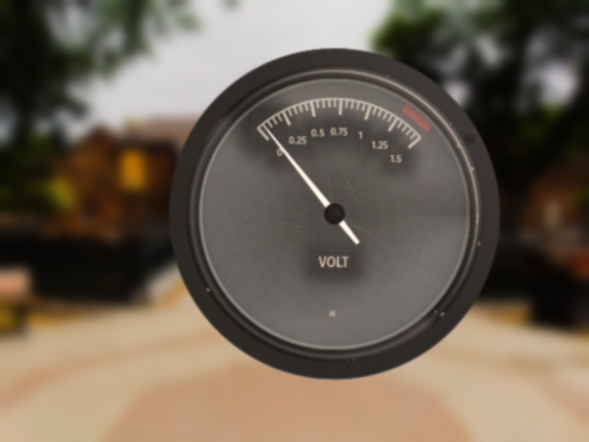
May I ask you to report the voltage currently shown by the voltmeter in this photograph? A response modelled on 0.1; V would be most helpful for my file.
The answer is 0.05; V
